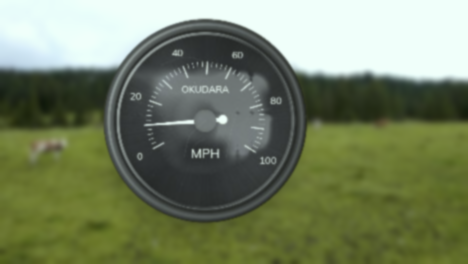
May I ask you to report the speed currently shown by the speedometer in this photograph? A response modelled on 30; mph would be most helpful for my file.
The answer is 10; mph
